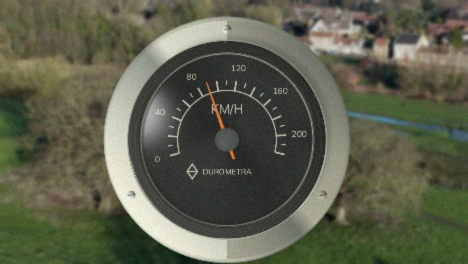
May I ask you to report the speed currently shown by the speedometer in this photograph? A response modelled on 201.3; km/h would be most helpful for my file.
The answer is 90; km/h
